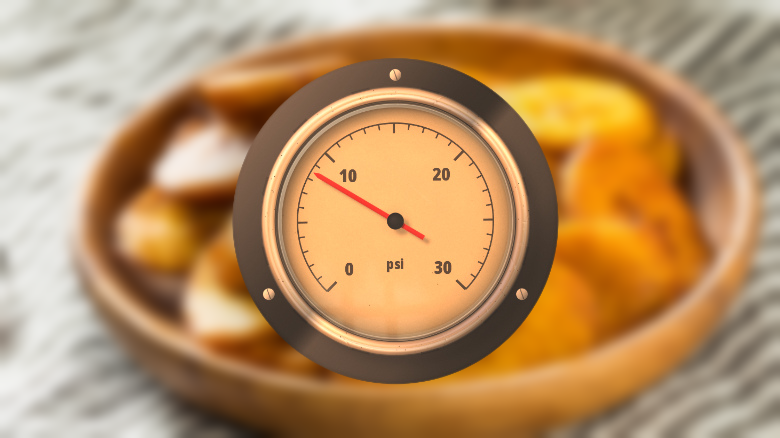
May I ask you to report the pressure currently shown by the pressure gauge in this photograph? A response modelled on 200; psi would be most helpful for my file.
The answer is 8.5; psi
